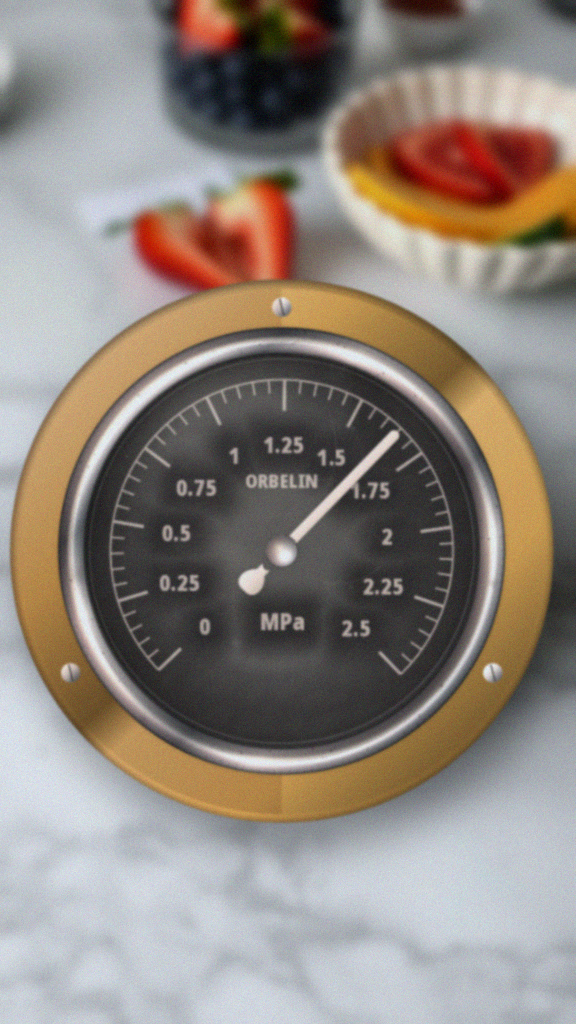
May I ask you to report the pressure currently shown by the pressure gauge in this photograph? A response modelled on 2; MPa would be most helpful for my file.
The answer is 1.65; MPa
